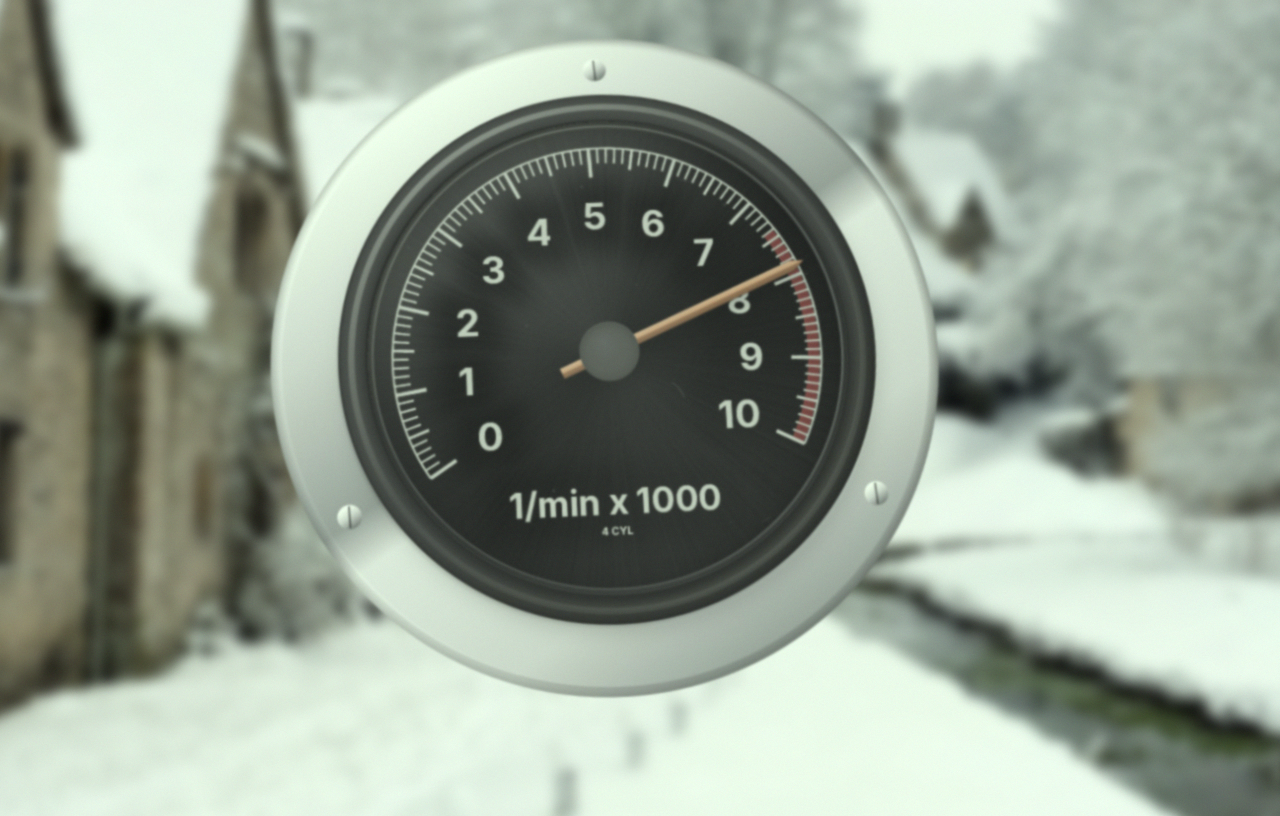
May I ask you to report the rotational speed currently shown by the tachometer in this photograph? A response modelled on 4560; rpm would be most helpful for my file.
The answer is 7900; rpm
